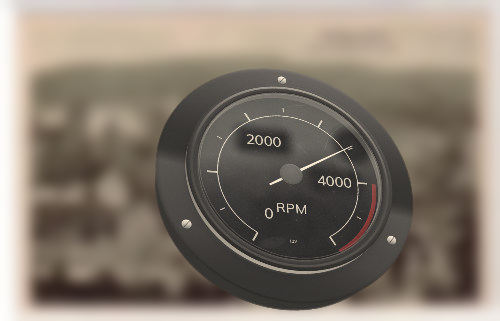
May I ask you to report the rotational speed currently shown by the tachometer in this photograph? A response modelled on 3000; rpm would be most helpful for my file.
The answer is 3500; rpm
